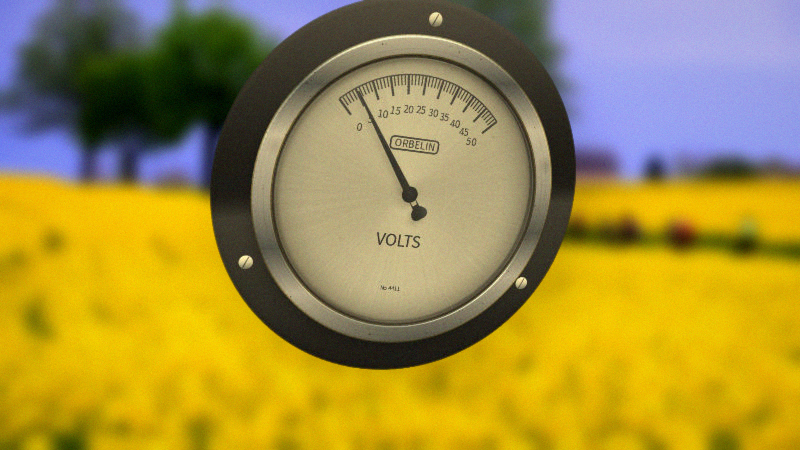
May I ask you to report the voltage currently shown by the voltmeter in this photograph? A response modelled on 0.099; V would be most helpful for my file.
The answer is 5; V
